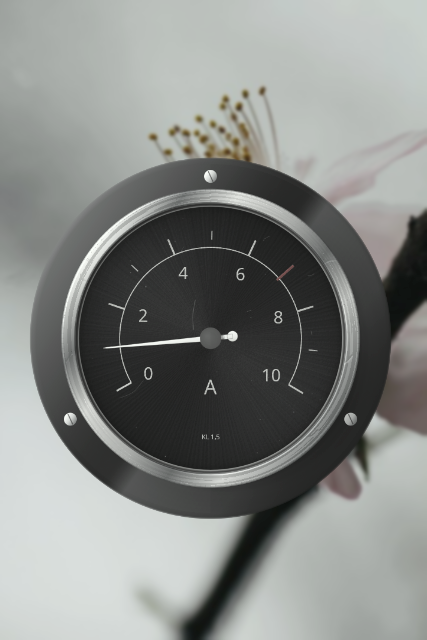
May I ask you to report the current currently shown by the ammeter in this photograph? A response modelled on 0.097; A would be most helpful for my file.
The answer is 1; A
